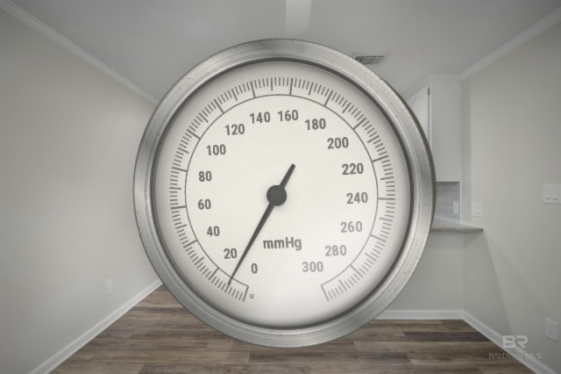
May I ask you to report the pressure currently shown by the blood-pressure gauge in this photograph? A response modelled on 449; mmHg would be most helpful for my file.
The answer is 10; mmHg
